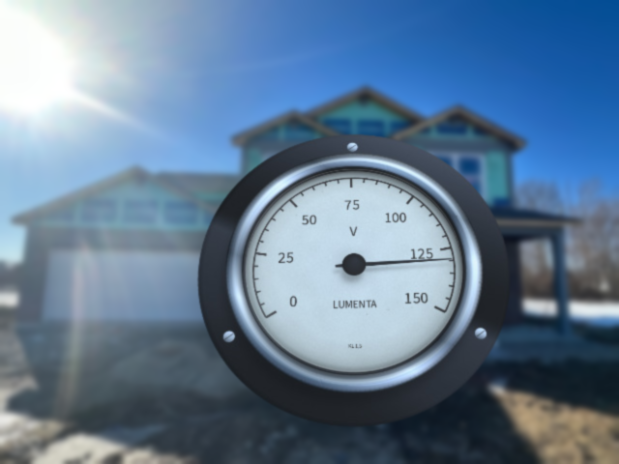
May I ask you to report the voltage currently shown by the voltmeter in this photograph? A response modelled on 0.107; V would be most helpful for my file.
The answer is 130; V
